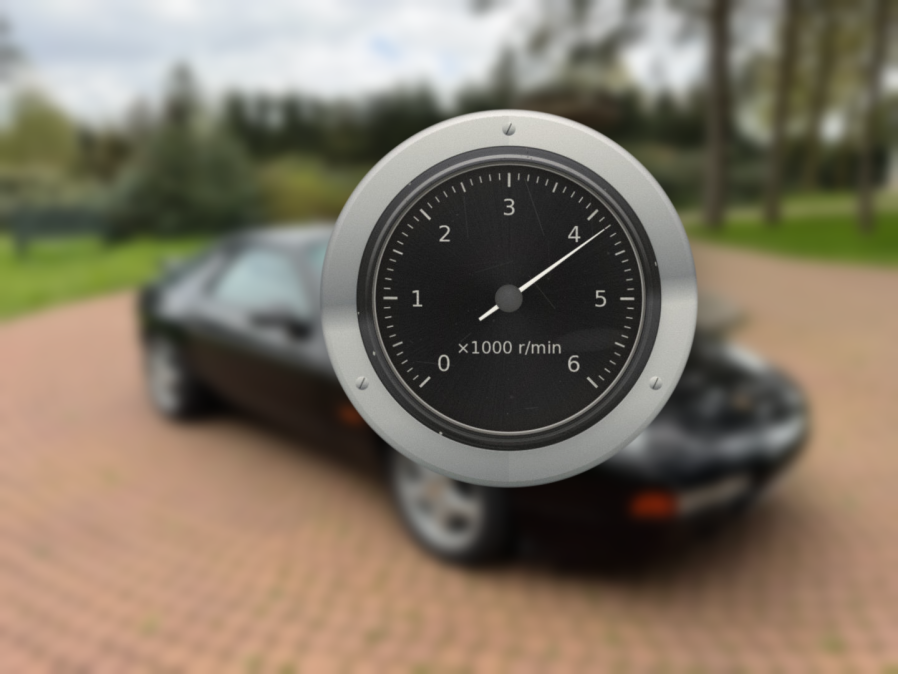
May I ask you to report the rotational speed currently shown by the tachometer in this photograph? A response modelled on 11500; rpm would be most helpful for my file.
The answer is 4200; rpm
